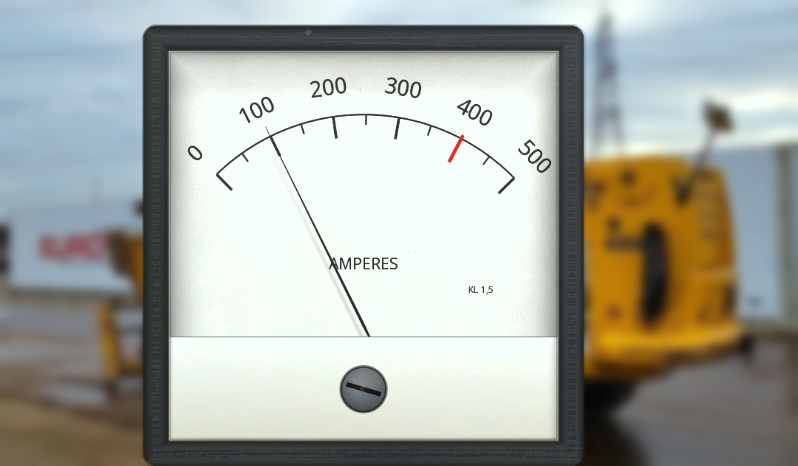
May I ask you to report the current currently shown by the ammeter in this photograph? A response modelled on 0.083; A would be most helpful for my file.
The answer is 100; A
